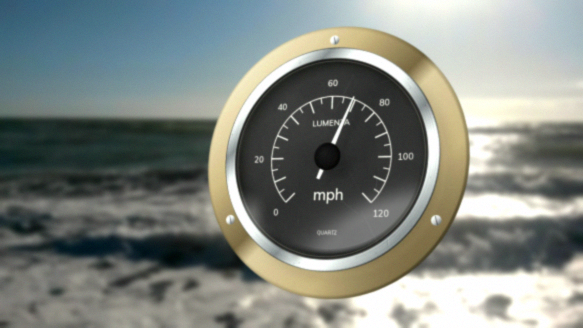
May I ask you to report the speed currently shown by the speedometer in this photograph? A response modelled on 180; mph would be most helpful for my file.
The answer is 70; mph
